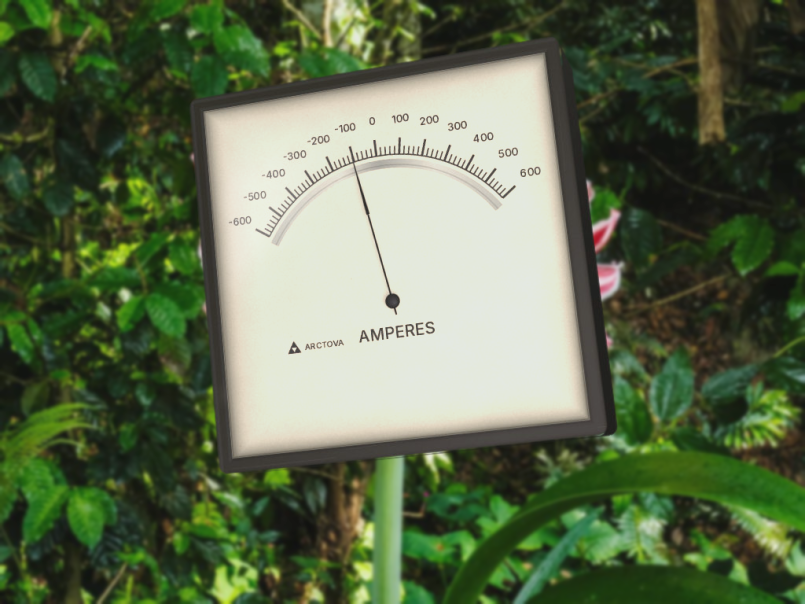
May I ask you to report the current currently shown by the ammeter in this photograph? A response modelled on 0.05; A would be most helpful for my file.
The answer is -100; A
